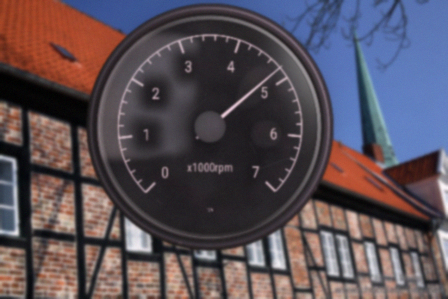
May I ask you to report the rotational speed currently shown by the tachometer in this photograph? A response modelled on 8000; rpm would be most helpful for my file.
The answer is 4800; rpm
